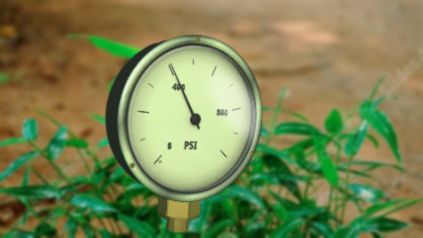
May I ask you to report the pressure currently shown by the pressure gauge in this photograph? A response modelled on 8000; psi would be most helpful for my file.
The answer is 400; psi
